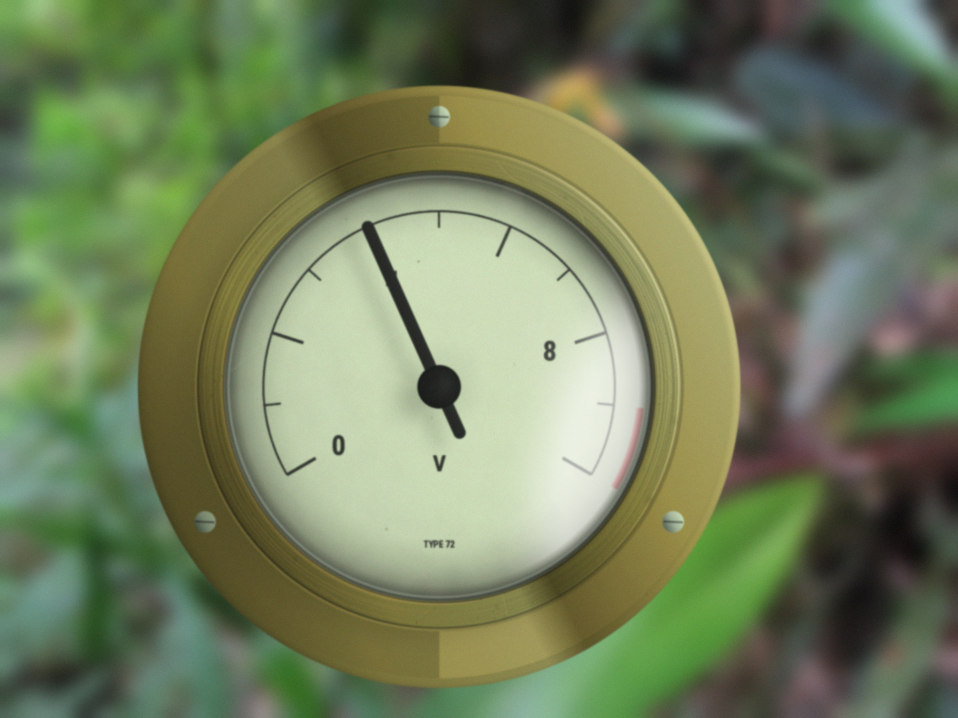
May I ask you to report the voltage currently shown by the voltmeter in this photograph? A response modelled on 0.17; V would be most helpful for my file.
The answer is 4; V
